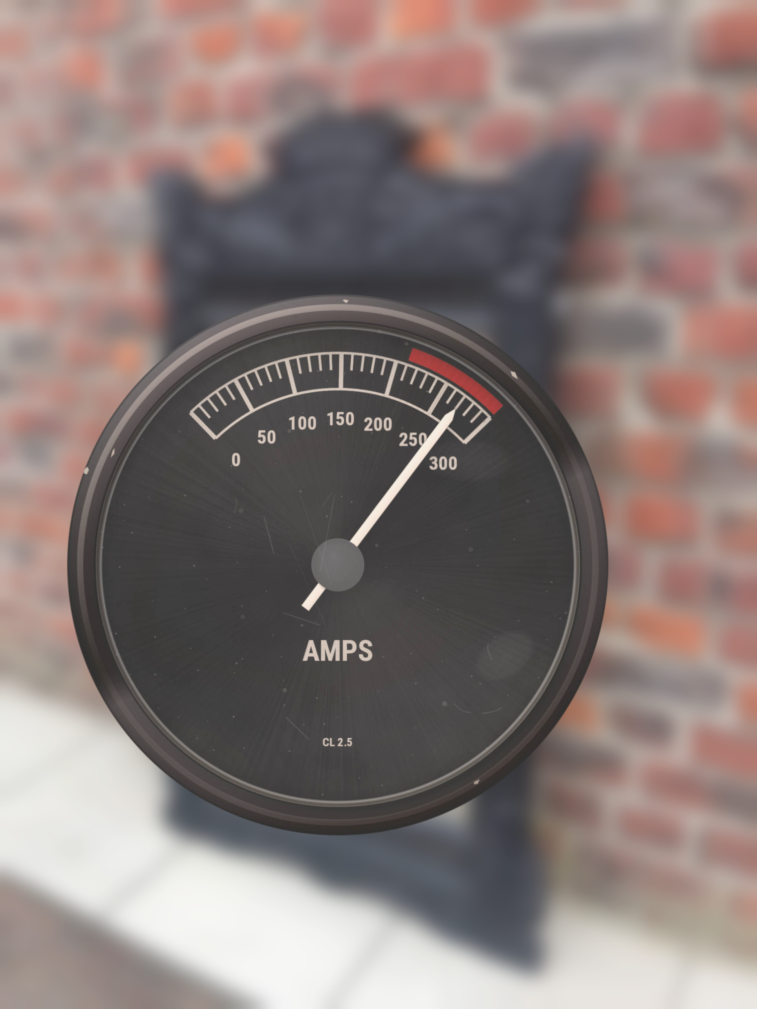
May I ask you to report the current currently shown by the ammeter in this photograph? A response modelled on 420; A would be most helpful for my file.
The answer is 270; A
